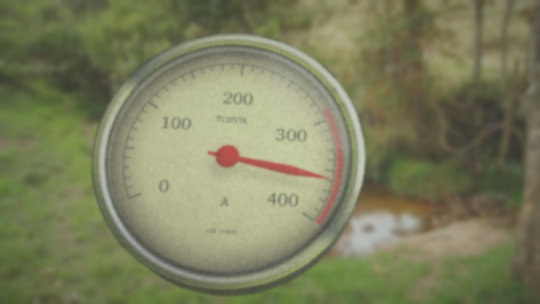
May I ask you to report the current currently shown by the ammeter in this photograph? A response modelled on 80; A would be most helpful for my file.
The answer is 360; A
